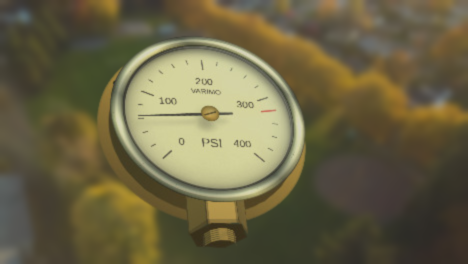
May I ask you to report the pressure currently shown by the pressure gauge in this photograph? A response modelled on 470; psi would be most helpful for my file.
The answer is 60; psi
